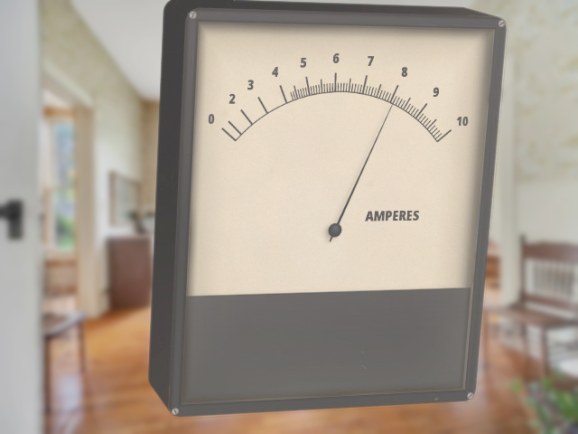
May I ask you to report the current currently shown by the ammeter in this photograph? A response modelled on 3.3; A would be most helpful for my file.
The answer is 8; A
